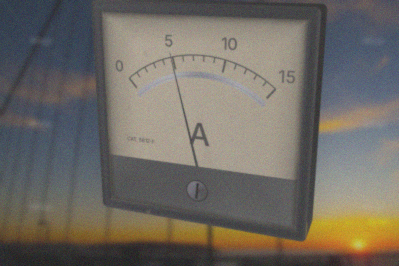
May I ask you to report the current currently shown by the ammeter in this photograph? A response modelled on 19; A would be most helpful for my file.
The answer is 5; A
